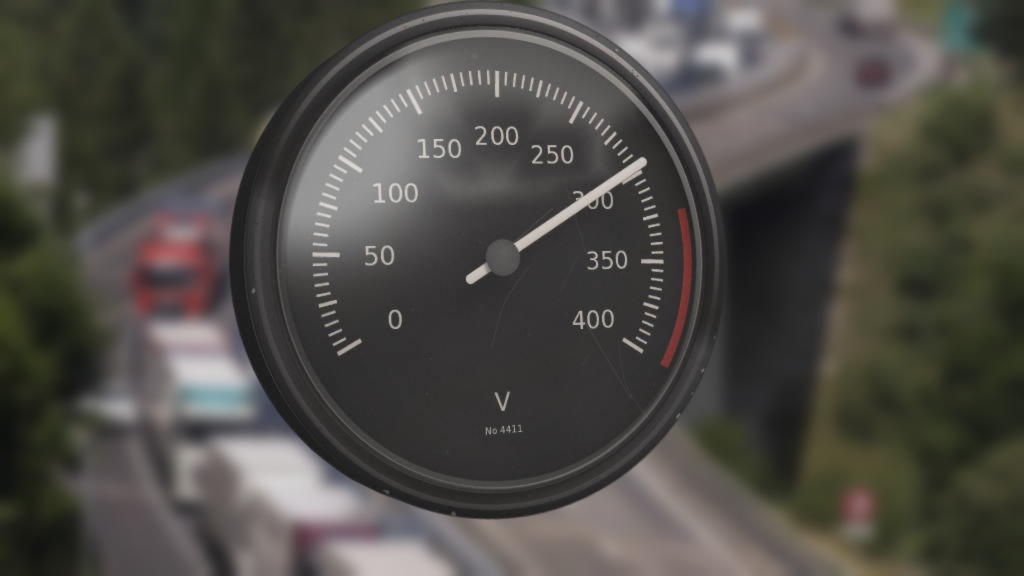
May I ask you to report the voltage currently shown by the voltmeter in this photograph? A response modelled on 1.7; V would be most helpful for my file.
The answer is 295; V
